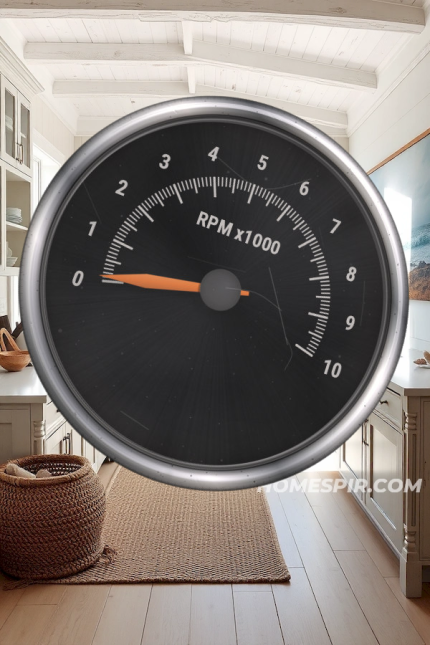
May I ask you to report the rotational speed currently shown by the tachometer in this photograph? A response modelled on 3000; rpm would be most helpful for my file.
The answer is 100; rpm
